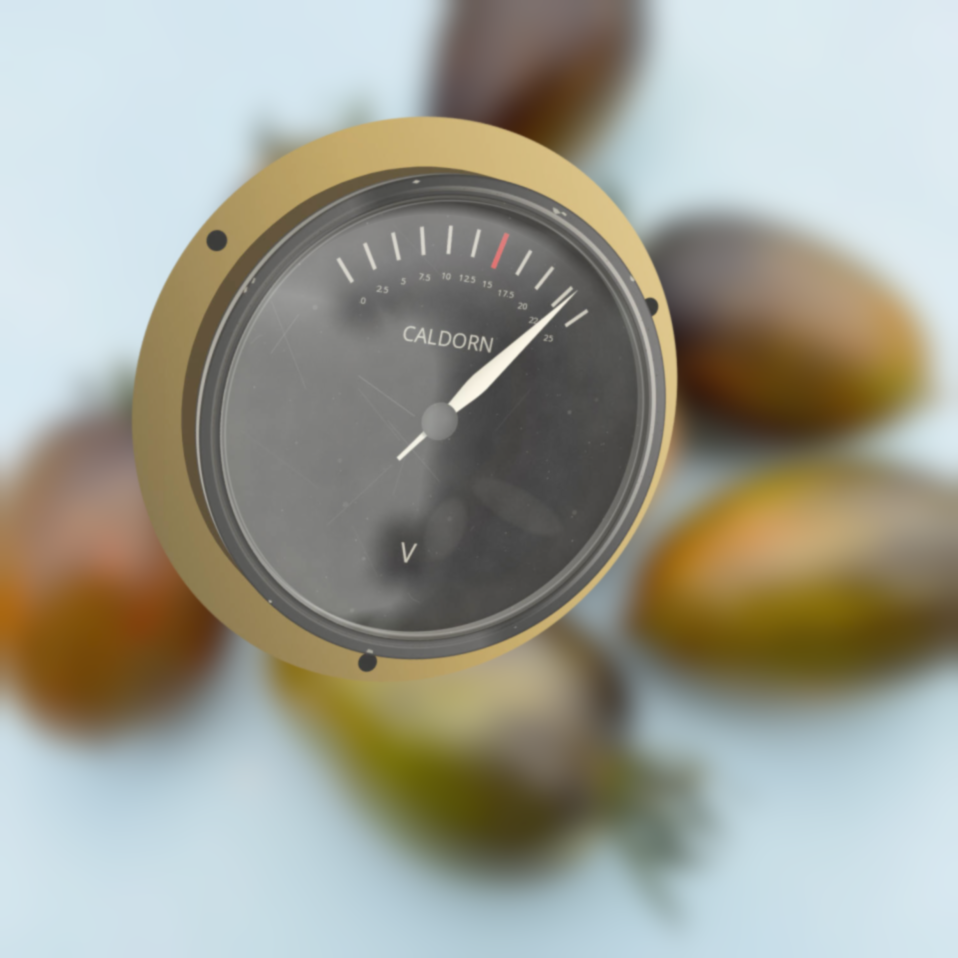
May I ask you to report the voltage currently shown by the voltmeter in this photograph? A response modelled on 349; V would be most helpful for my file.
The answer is 22.5; V
